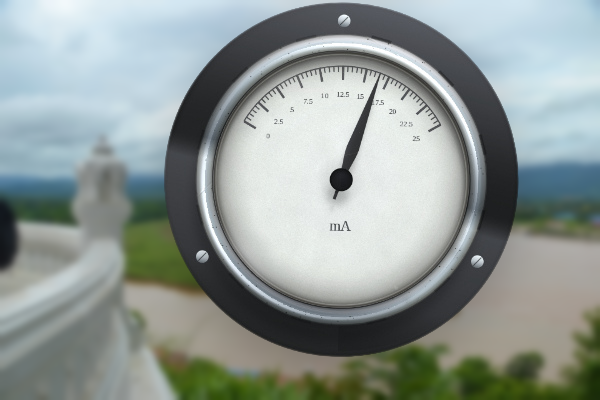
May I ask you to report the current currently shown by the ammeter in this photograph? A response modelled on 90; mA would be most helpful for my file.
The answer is 16.5; mA
